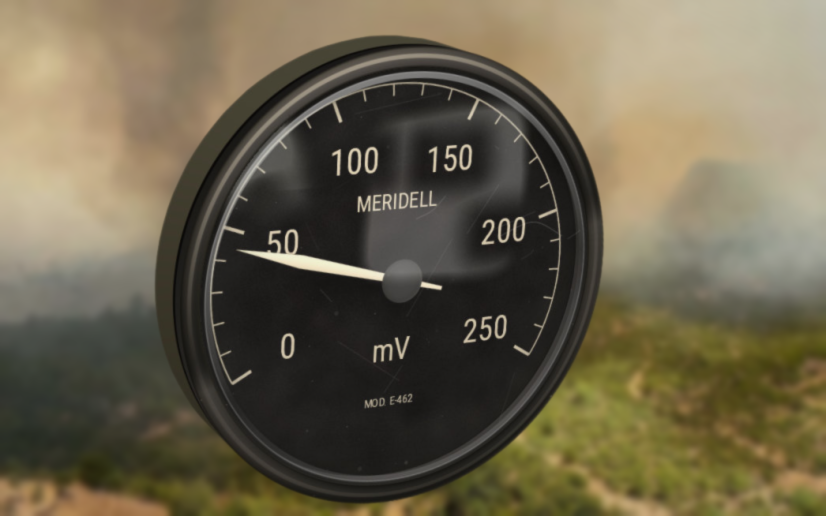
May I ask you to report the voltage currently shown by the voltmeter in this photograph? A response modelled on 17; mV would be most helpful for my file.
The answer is 45; mV
